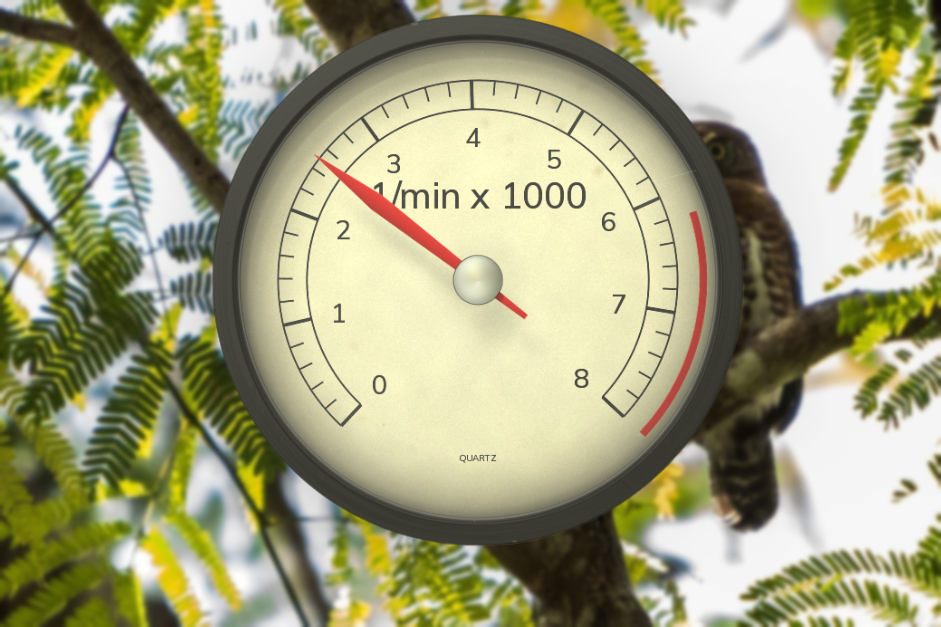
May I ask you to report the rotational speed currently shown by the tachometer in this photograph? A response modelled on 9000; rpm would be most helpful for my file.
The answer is 2500; rpm
